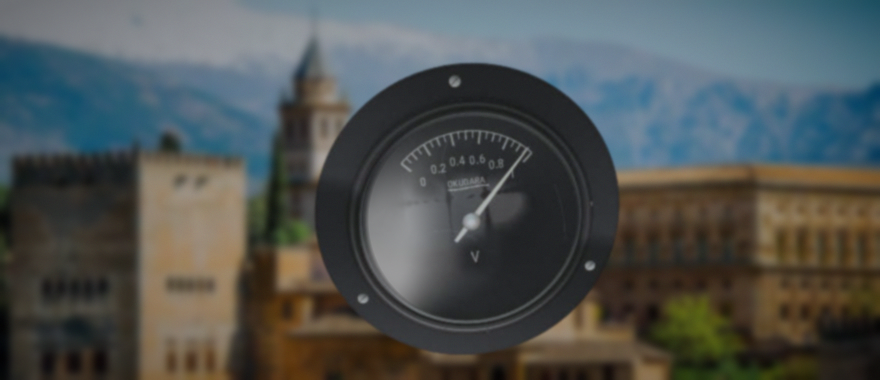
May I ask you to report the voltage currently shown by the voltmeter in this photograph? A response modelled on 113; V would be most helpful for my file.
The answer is 0.95; V
